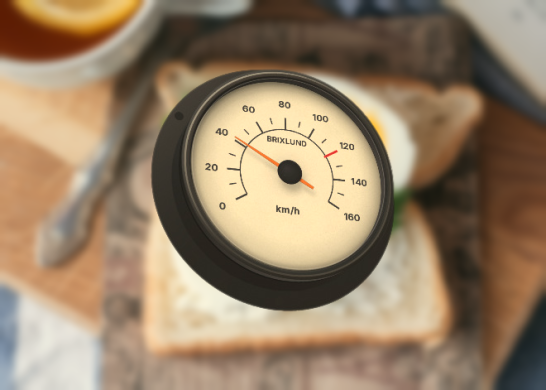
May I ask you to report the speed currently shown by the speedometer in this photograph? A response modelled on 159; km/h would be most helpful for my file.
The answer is 40; km/h
